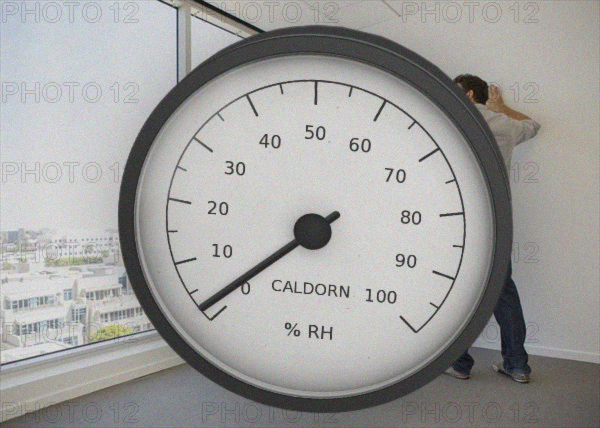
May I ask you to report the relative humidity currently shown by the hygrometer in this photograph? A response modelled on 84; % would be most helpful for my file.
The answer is 2.5; %
